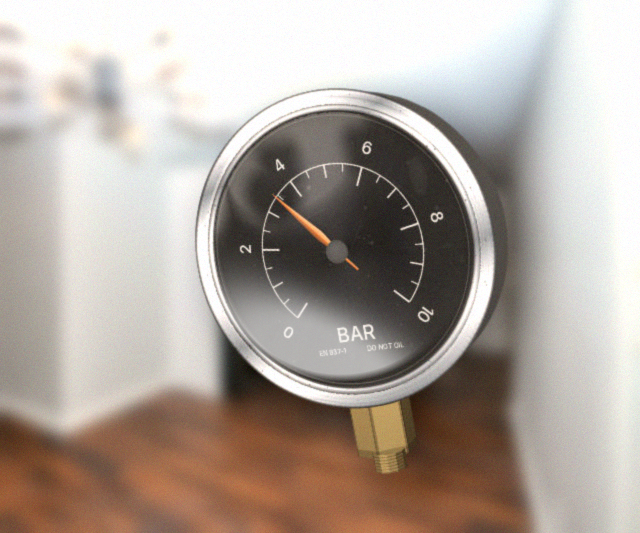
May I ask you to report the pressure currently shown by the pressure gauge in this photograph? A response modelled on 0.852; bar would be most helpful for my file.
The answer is 3.5; bar
